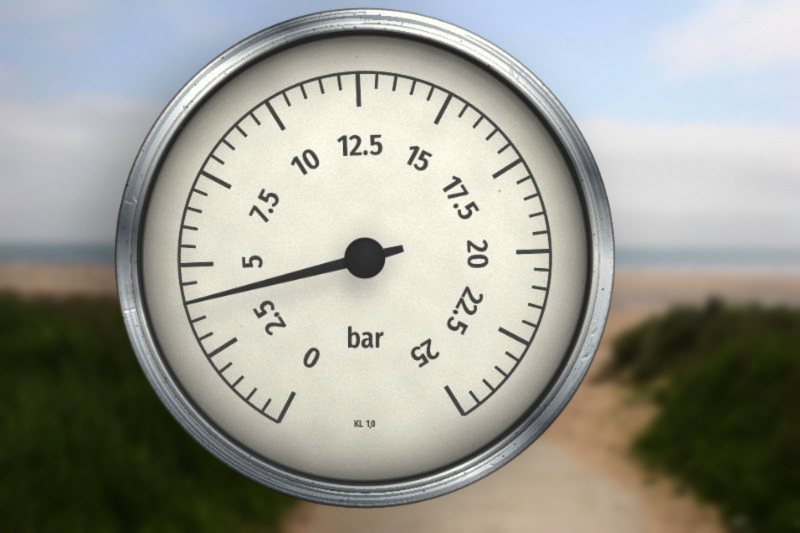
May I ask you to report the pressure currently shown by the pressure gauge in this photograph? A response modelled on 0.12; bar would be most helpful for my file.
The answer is 4; bar
